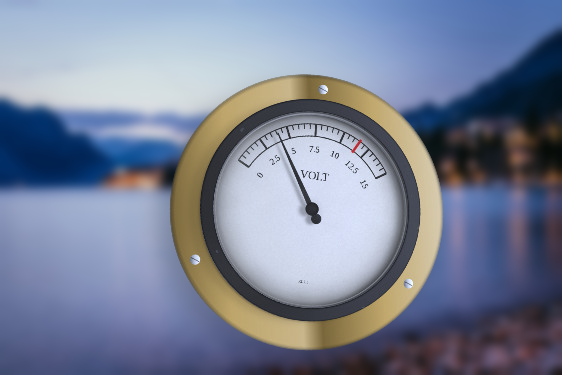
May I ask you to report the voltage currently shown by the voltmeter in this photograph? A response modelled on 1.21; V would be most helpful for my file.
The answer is 4; V
